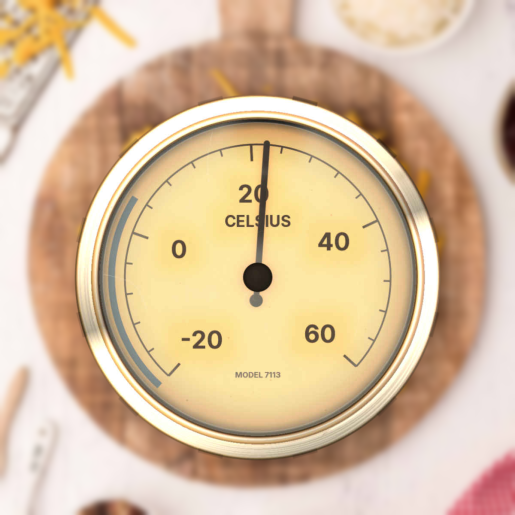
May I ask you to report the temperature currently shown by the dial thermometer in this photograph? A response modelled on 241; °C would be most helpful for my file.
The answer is 22; °C
